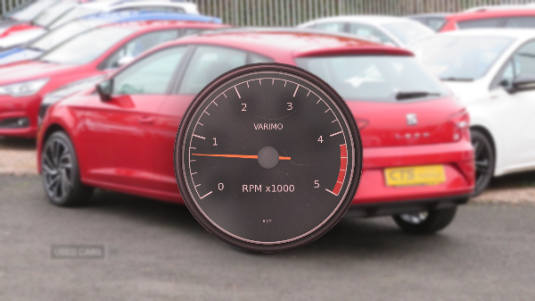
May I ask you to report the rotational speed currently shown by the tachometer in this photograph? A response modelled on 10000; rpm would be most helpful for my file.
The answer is 700; rpm
